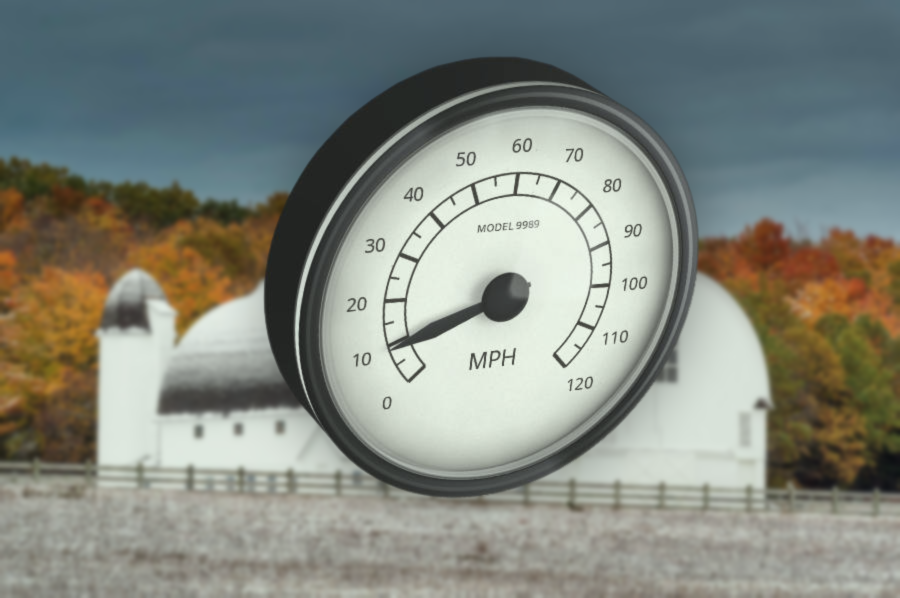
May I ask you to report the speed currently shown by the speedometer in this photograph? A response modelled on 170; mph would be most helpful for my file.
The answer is 10; mph
